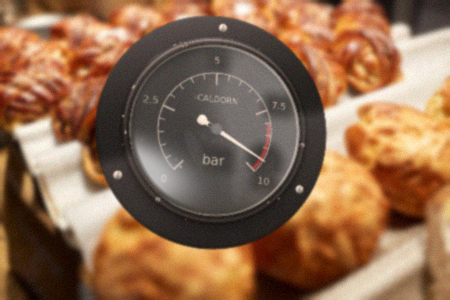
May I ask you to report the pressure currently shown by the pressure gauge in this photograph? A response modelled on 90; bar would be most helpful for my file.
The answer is 9.5; bar
